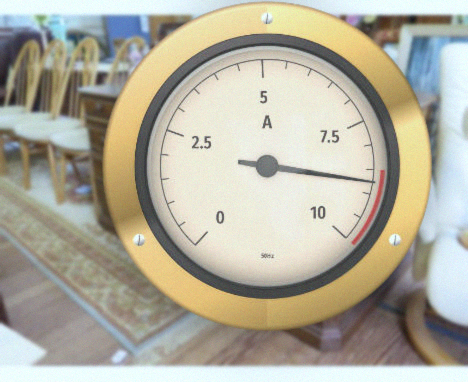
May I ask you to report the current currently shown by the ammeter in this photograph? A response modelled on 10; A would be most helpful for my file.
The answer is 8.75; A
